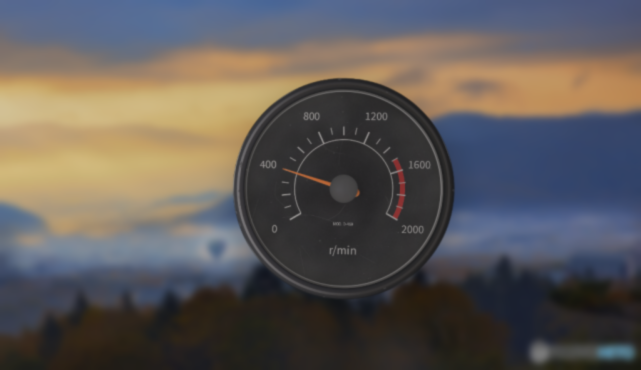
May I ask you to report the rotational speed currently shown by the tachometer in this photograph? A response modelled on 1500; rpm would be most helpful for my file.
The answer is 400; rpm
